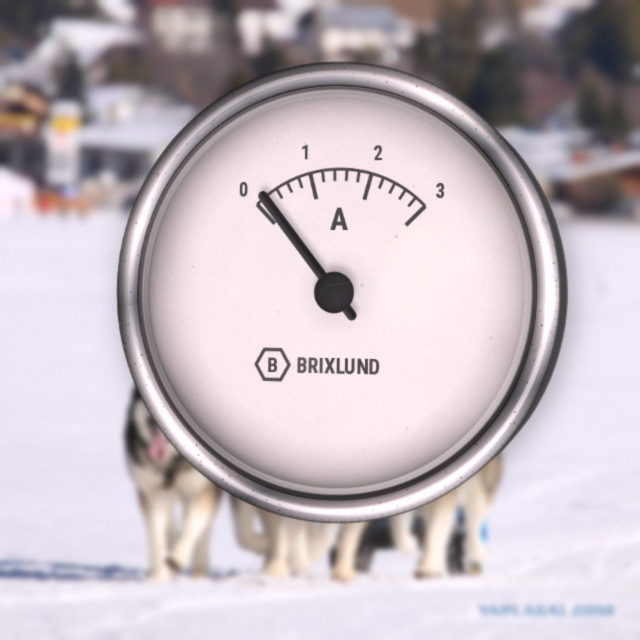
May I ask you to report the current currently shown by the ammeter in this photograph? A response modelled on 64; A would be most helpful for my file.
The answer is 0.2; A
